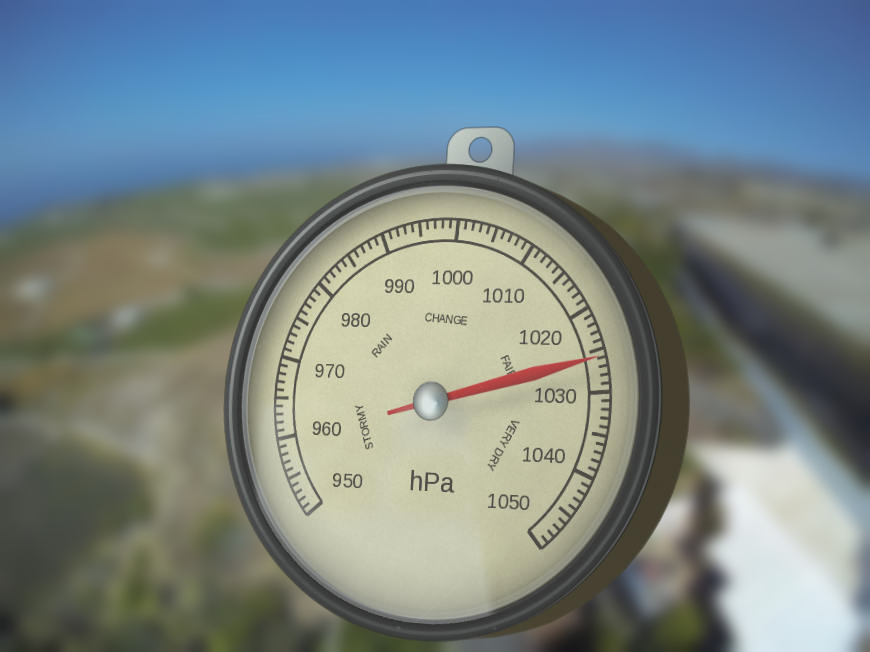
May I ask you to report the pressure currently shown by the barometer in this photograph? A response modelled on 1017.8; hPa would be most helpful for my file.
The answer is 1026; hPa
